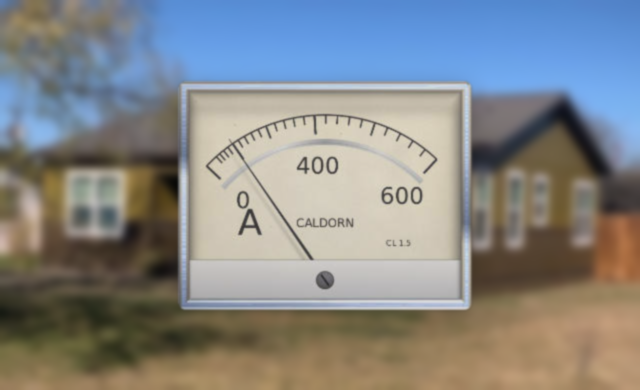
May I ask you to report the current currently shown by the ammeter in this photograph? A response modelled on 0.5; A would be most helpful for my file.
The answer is 200; A
